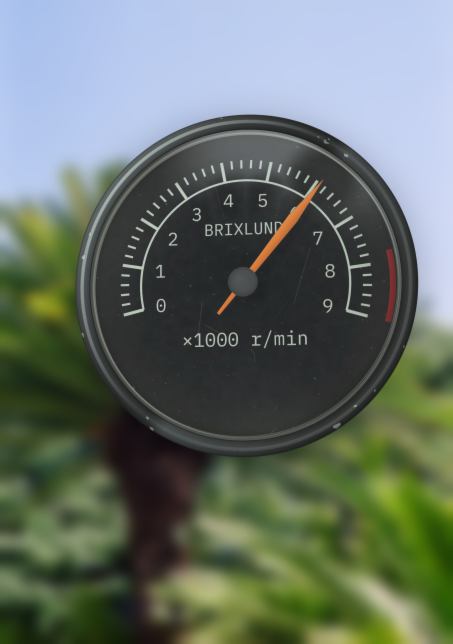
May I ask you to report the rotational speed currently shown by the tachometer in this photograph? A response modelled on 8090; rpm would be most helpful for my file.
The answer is 6100; rpm
